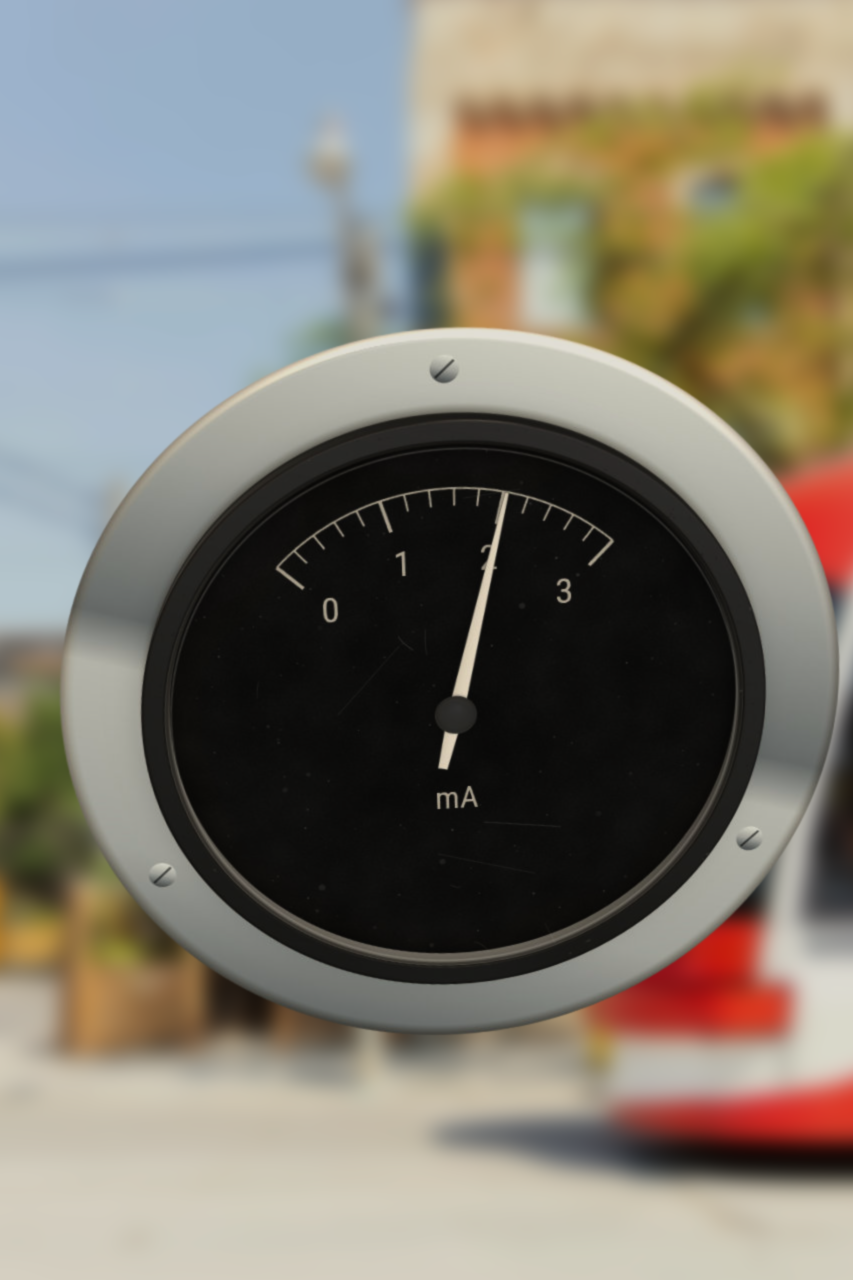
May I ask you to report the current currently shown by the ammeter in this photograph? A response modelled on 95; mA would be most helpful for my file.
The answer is 2; mA
